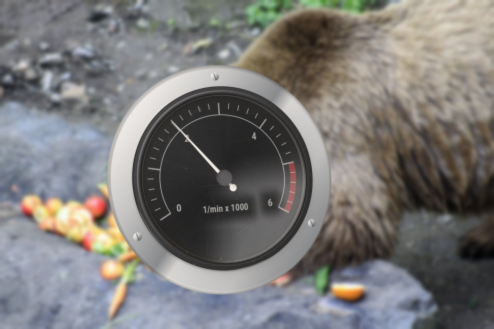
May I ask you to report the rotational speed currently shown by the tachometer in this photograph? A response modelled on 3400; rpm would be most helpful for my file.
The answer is 2000; rpm
